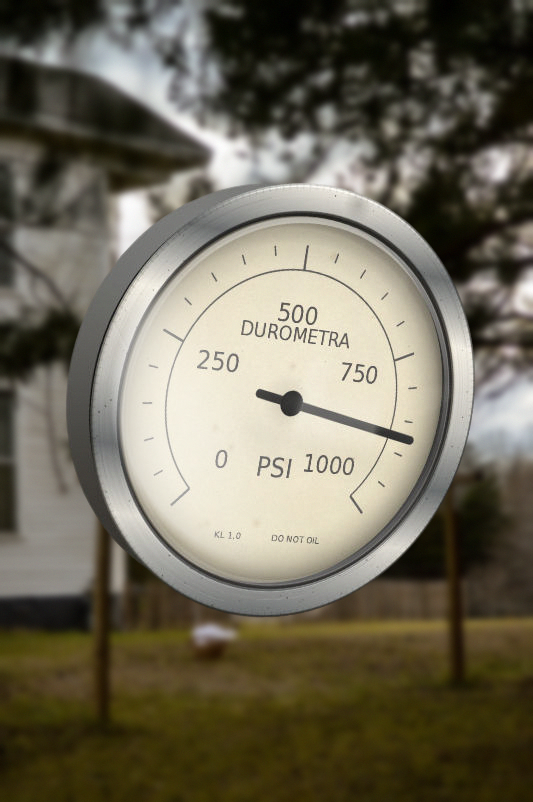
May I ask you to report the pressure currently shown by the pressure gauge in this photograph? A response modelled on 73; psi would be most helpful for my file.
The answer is 875; psi
